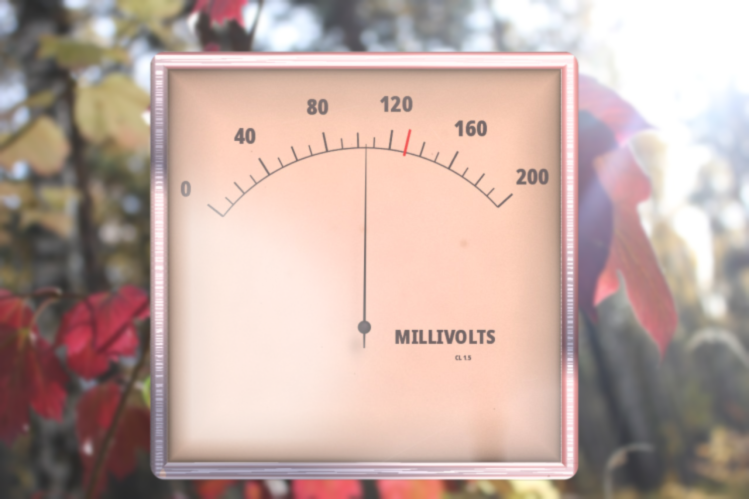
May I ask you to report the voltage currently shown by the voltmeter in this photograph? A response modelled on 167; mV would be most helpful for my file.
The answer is 105; mV
